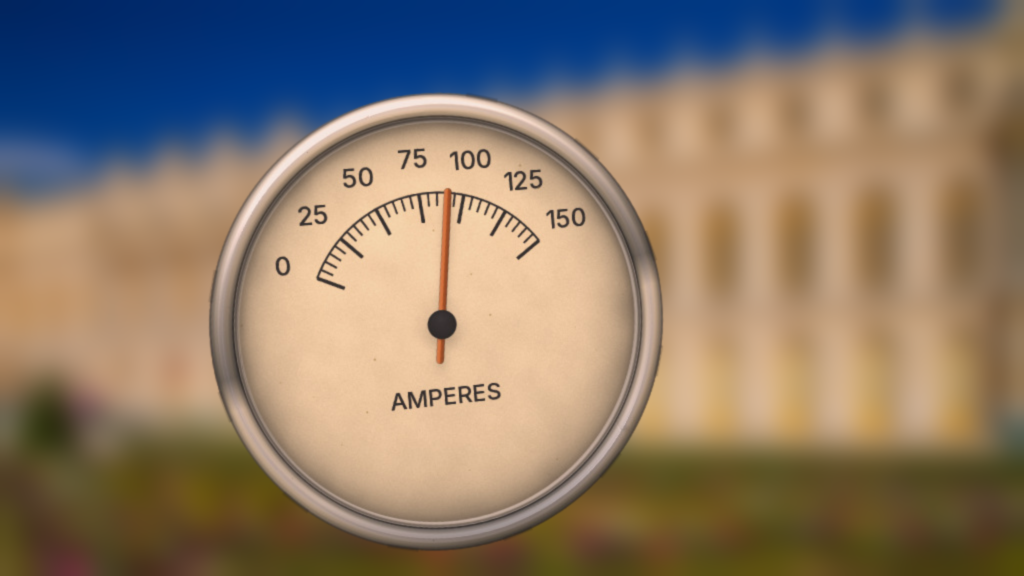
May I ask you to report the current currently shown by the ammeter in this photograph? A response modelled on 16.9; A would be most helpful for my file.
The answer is 90; A
